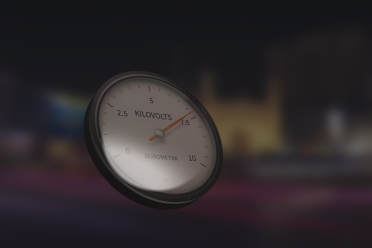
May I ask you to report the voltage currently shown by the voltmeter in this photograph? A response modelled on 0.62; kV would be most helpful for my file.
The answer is 7.25; kV
